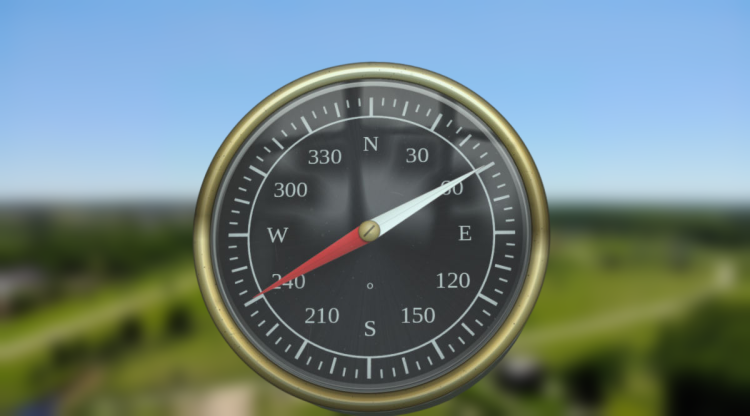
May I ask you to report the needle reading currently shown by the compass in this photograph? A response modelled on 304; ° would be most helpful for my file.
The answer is 240; °
